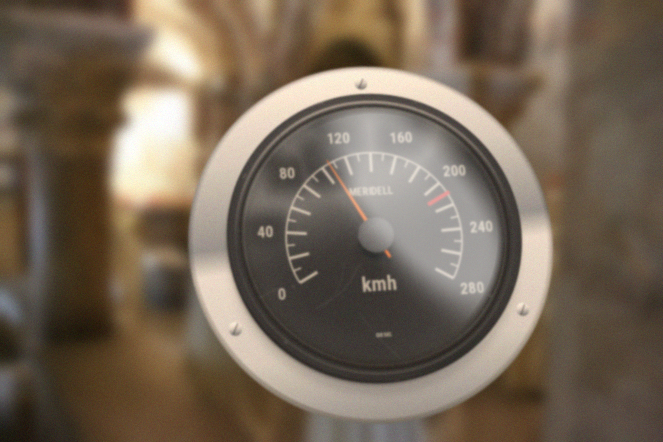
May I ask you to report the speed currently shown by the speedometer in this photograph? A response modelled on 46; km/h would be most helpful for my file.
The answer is 105; km/h
